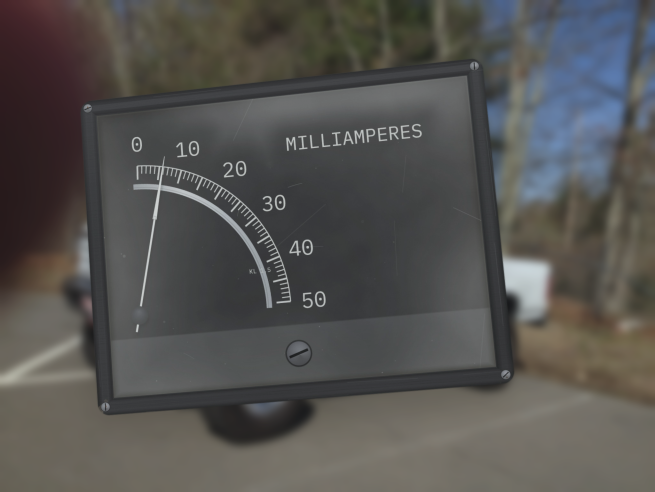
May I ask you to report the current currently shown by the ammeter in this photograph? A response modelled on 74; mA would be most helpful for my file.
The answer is 6; mA
